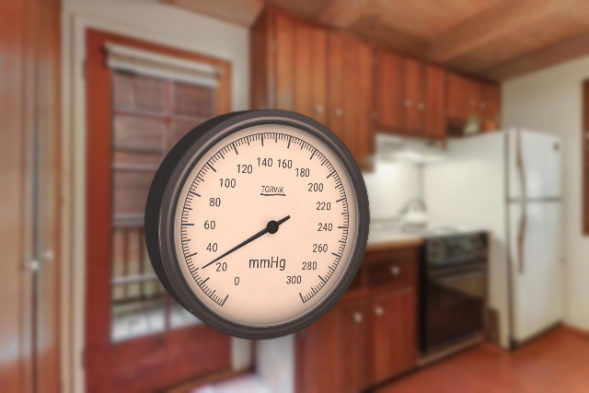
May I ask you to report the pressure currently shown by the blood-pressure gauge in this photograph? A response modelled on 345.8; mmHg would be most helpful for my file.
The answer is 30; mmHg
